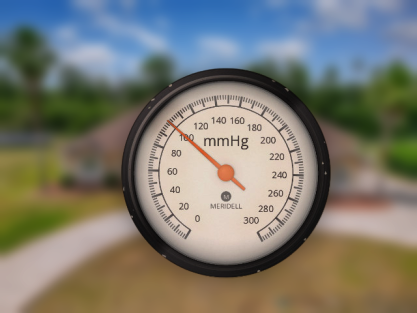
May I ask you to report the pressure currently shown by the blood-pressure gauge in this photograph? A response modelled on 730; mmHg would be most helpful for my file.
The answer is 100; mmHg
